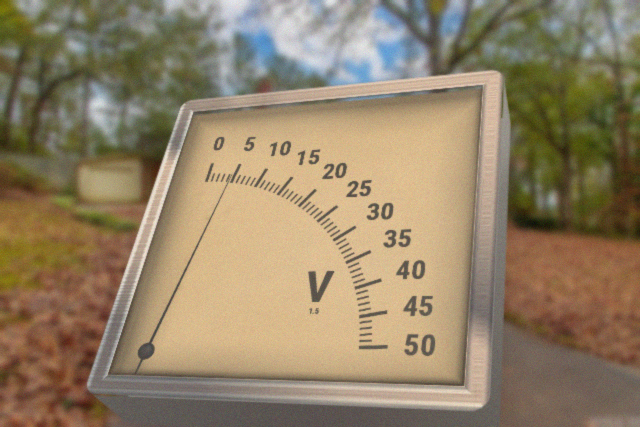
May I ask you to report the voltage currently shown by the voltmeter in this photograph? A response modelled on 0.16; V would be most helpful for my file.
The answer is 5; V
